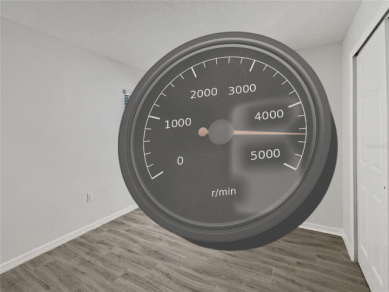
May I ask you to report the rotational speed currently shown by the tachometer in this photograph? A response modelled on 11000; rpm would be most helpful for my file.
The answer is 4500; rpm
